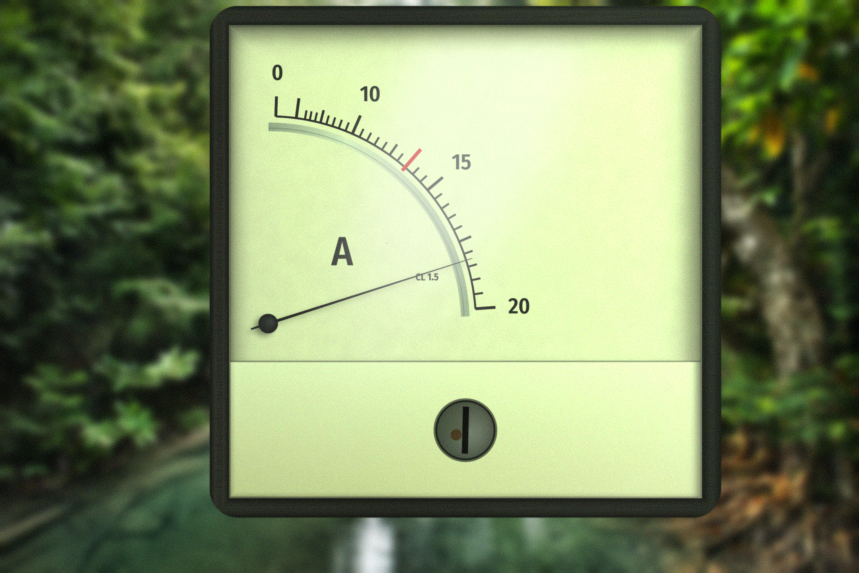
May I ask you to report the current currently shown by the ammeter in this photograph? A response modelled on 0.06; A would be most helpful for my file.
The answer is 18.25; A
